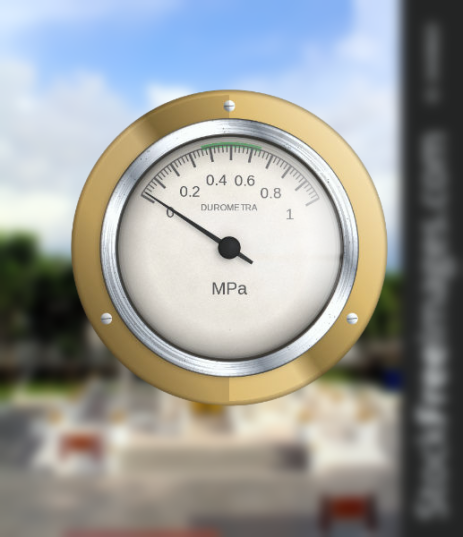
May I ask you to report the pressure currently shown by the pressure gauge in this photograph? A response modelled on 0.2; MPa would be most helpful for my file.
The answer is 0.02; MPa
